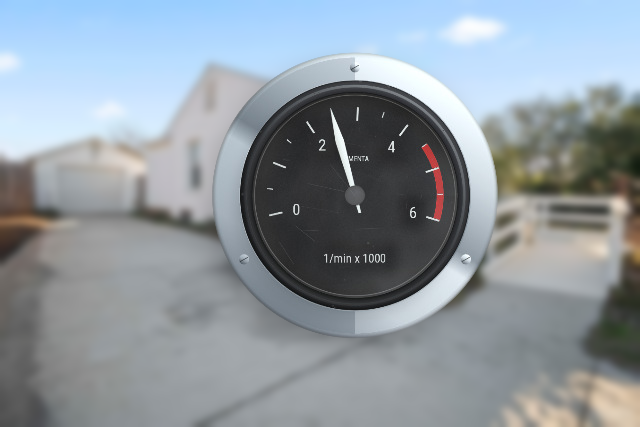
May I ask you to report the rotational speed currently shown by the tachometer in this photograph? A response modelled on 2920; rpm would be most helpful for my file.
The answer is 2500; rpm
